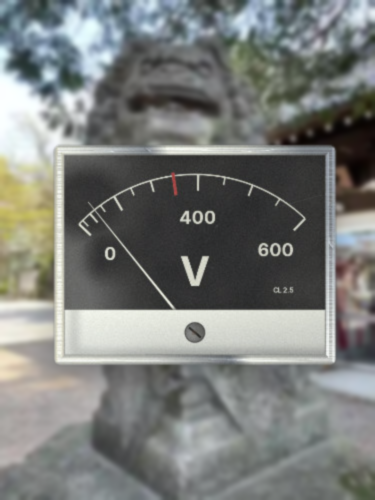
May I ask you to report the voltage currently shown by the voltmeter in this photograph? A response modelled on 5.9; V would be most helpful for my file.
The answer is 125; V
